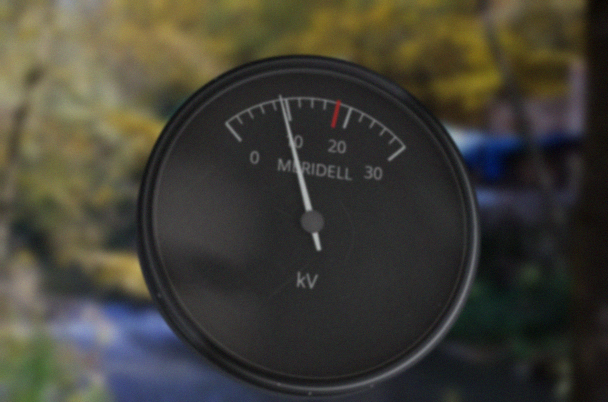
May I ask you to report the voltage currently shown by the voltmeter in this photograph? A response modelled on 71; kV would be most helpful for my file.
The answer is 9; kV
